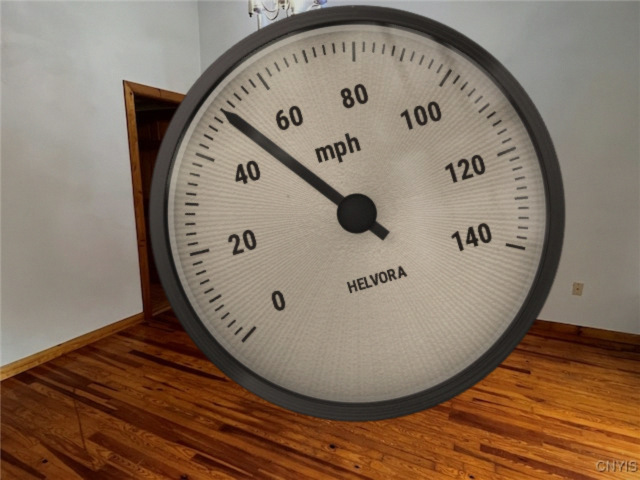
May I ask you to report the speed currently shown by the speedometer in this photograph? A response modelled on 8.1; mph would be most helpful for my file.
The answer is 50; mph
